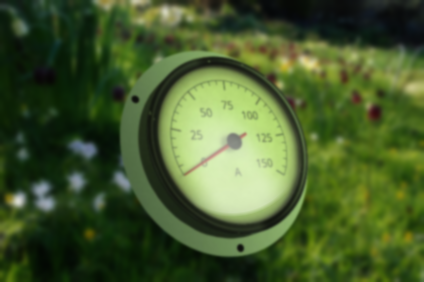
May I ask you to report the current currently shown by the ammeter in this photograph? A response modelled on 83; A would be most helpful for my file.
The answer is 0; A
